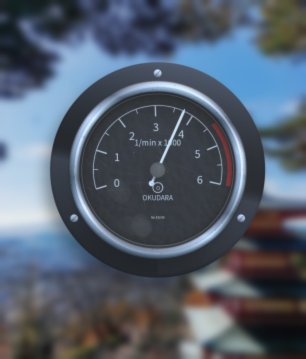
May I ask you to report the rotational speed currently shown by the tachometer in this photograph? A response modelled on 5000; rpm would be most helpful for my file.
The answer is 3750; rpm
